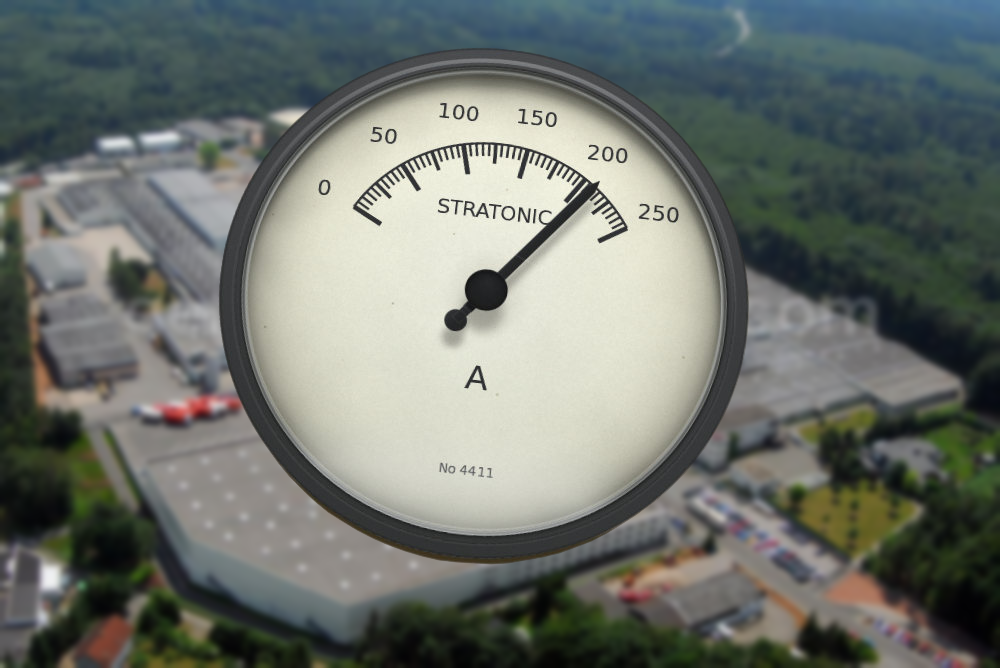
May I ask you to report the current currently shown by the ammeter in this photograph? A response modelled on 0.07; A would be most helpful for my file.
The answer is 210; A
